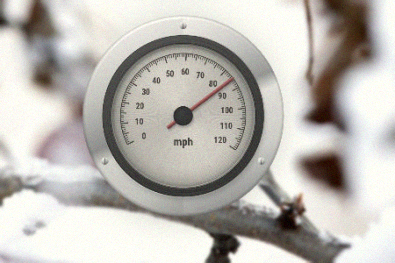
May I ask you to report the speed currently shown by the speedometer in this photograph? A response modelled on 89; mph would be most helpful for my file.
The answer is 85; mph
